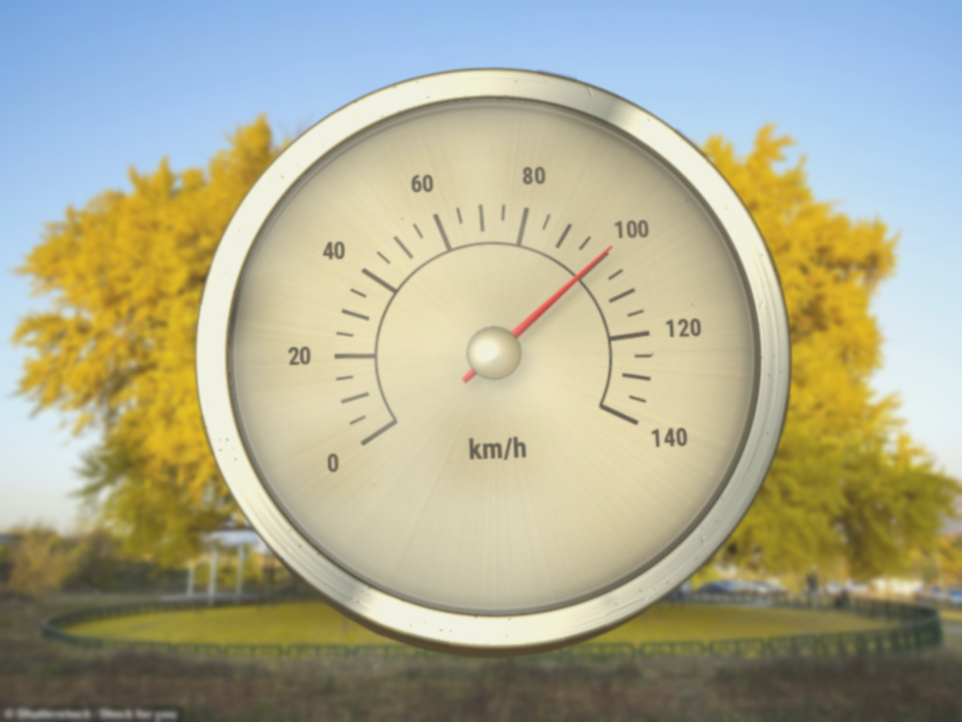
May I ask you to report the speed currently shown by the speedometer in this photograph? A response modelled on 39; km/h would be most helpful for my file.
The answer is 100; km/h
